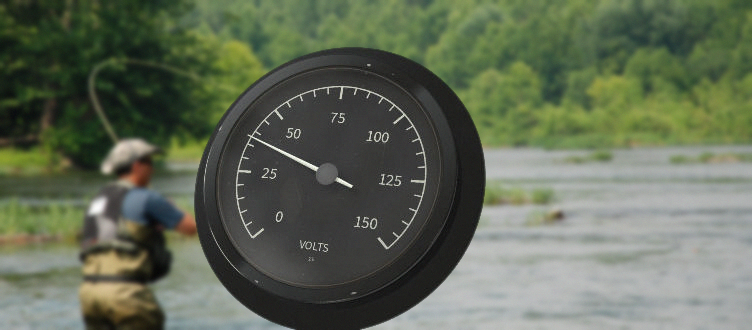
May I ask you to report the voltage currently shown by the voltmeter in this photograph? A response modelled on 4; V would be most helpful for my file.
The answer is 37.5; V
